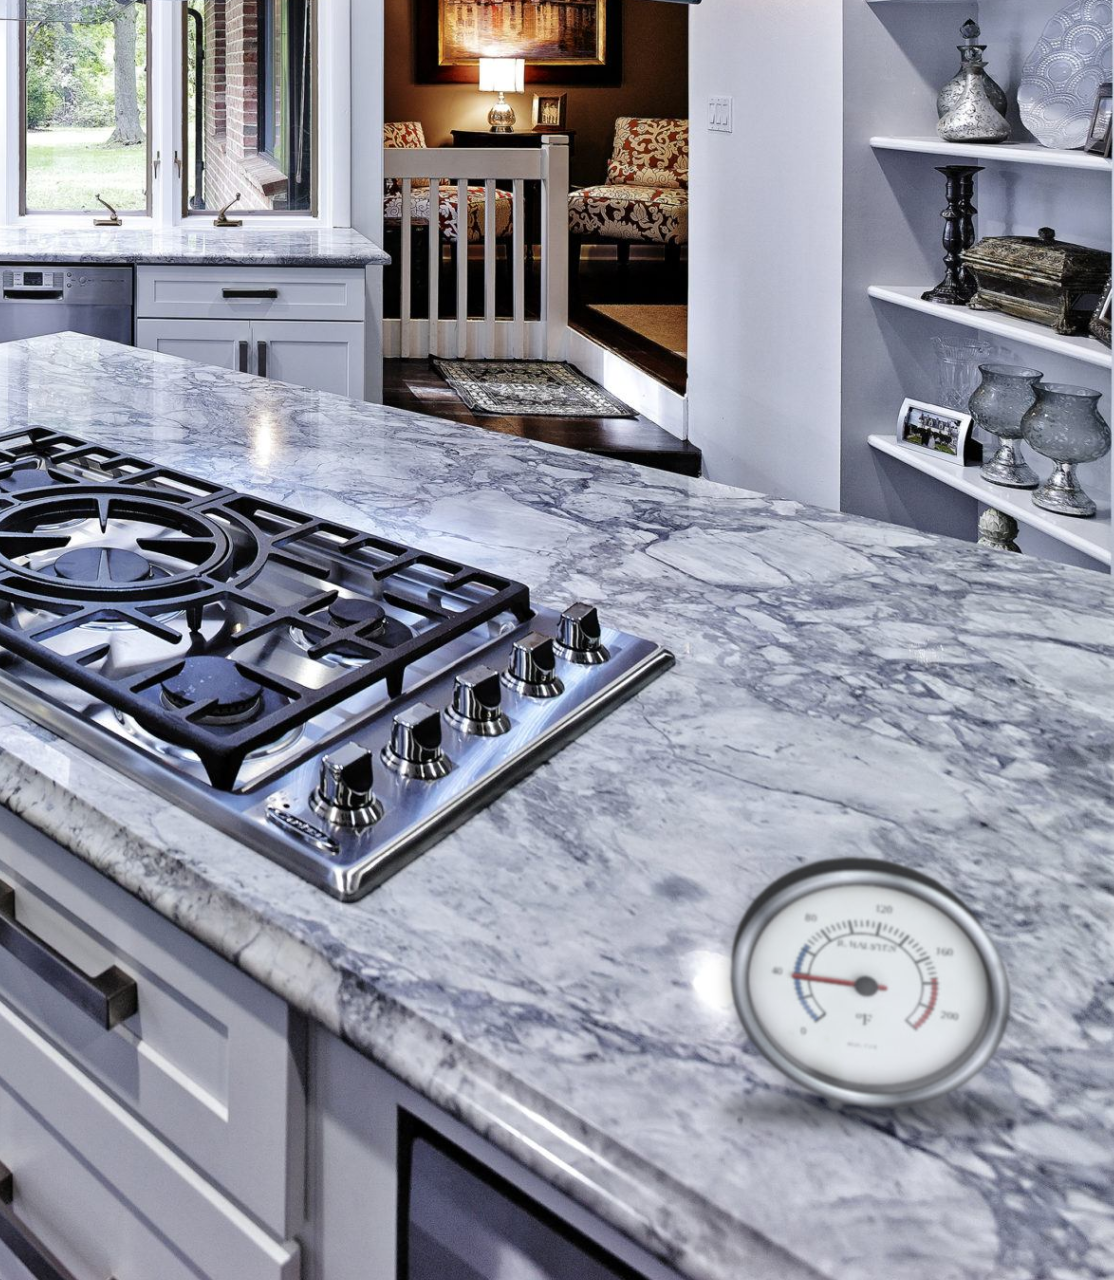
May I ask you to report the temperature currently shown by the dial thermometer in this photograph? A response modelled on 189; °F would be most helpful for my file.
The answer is 40; °F
